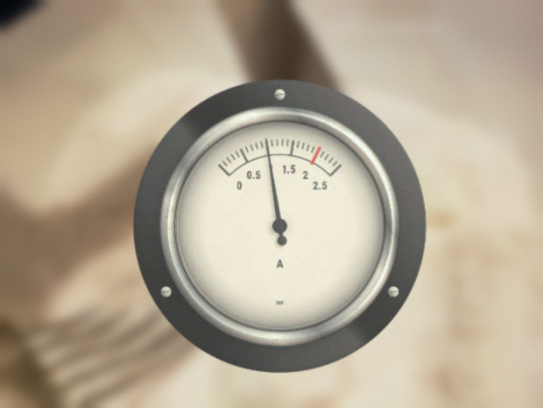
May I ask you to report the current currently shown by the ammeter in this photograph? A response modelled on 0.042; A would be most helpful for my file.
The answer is 1; A
